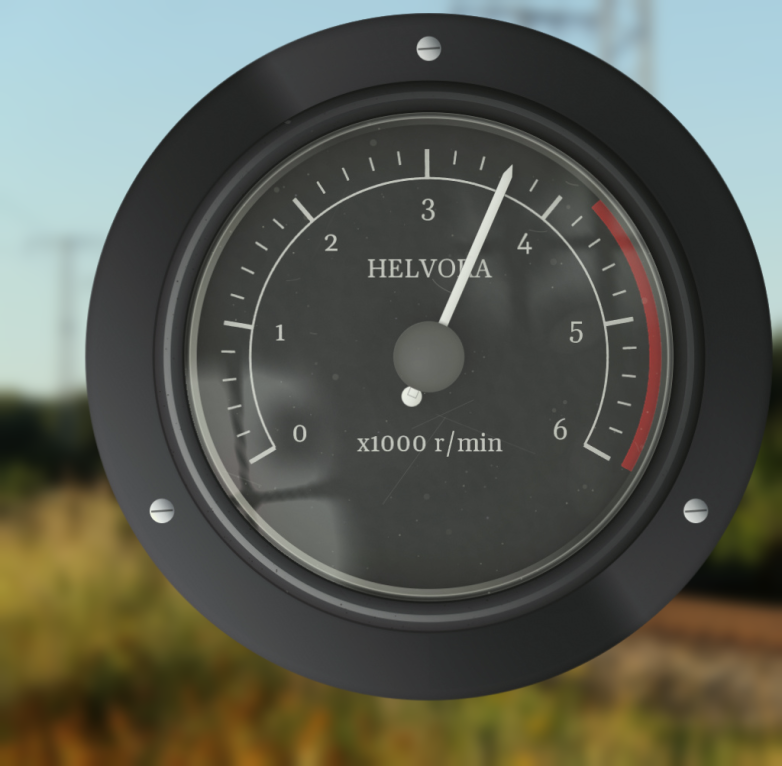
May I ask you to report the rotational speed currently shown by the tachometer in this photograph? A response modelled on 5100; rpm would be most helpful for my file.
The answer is 3600; rpm
